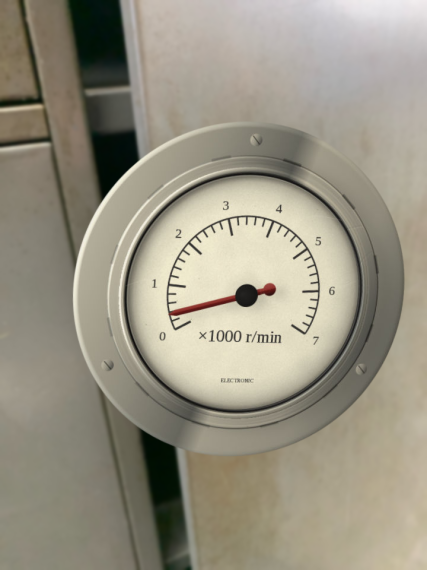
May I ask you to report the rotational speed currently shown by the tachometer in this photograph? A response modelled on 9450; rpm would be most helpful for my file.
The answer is 400; rpm
